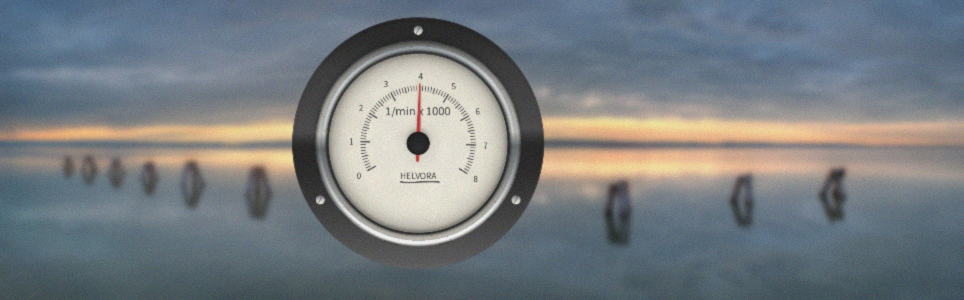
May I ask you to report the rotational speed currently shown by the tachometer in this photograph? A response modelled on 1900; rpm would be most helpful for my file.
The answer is 4000; rpm
